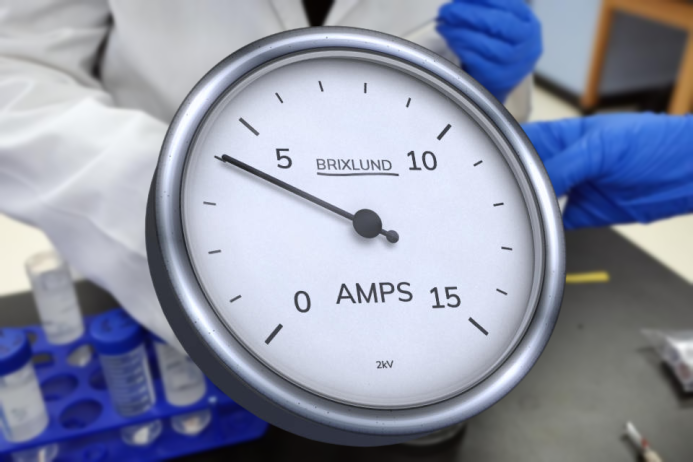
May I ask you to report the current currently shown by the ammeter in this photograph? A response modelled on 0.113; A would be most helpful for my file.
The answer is 4; A
